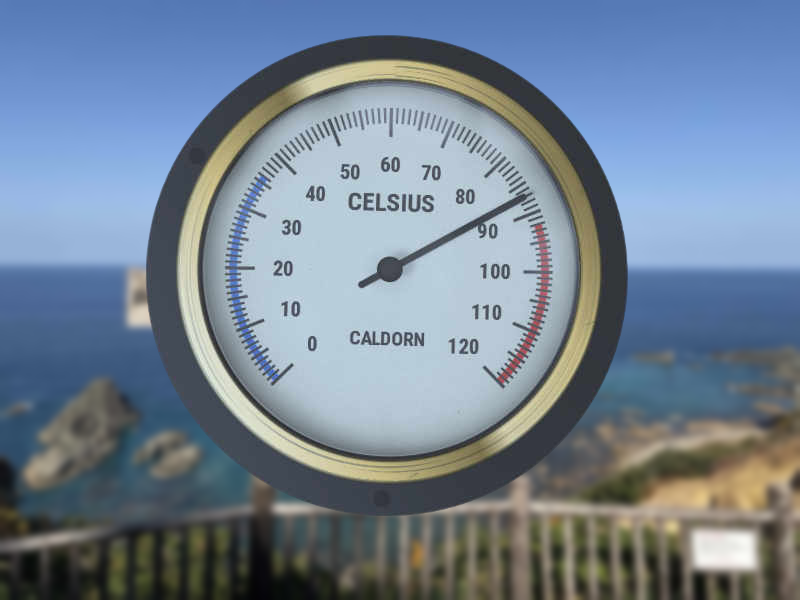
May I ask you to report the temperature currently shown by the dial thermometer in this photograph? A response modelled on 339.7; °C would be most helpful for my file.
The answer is 87; °C
